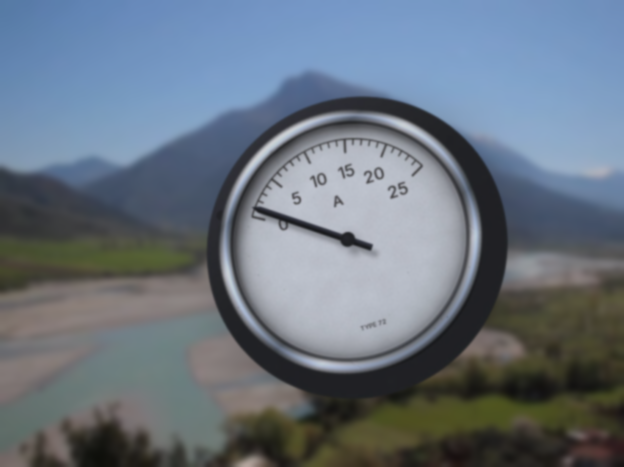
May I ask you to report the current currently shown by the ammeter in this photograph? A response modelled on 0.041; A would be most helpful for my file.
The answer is 1; A
